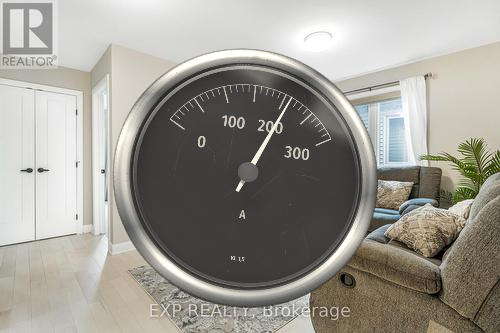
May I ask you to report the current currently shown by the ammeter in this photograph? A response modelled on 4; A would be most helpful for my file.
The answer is 210; A
